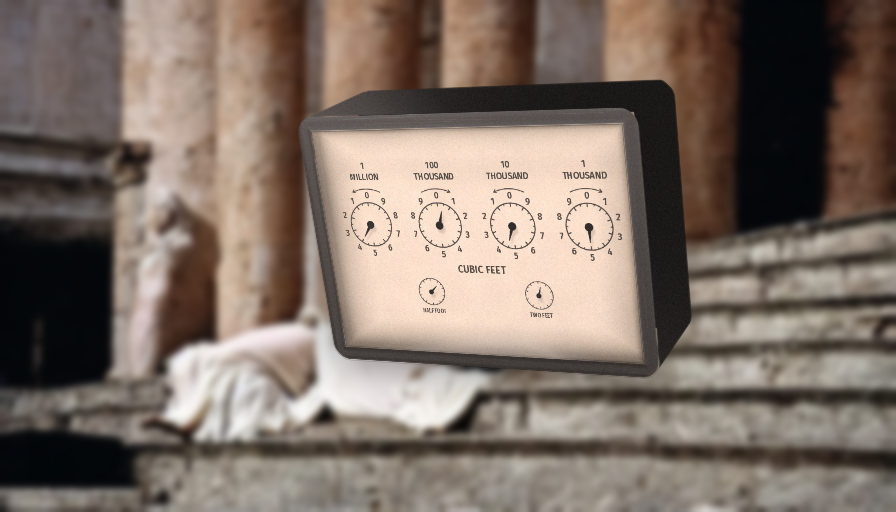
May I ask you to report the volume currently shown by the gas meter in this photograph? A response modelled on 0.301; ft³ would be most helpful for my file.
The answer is 404500; ft³
